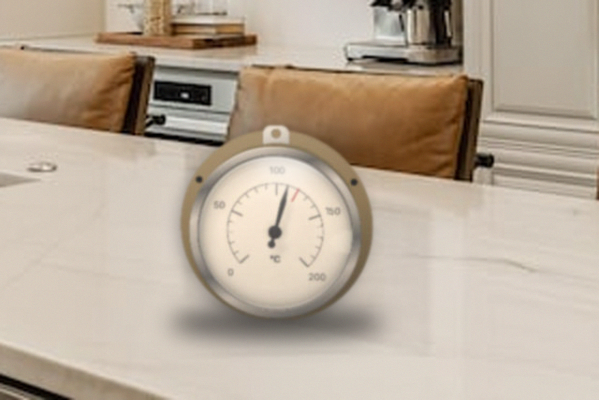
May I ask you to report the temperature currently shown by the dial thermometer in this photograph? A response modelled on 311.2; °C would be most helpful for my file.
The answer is 110; °C
